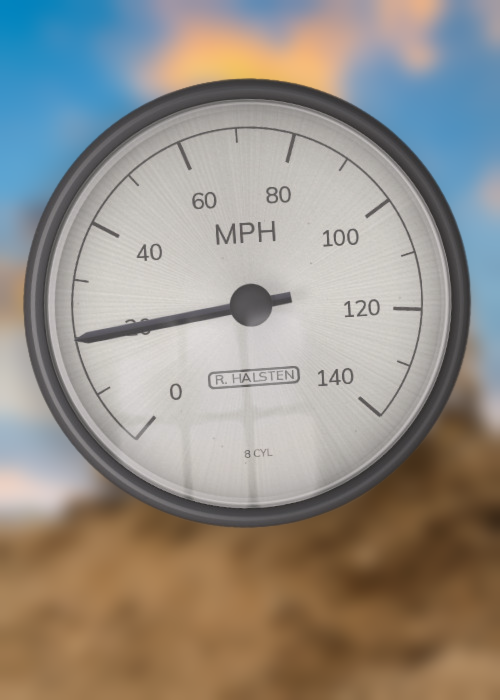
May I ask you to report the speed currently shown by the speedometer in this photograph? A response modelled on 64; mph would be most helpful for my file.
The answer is 20; mph
